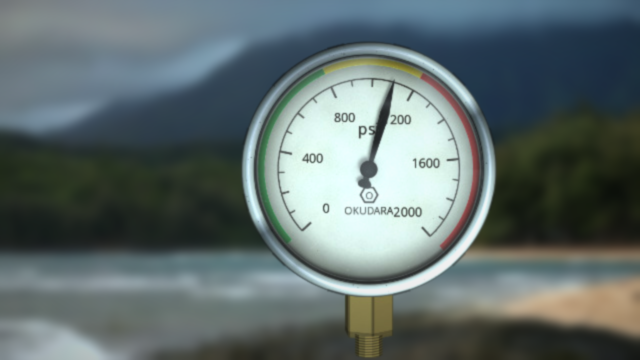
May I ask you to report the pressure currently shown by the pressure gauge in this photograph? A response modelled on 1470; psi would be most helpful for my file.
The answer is 1100; psi
